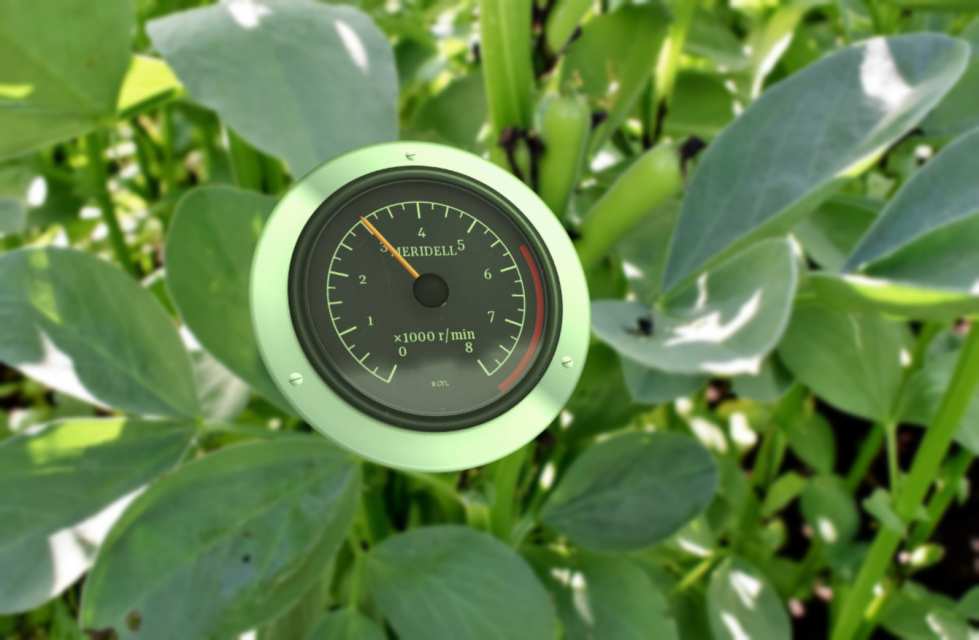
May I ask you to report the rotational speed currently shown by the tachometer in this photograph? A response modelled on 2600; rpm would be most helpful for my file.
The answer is 3000; rpm
